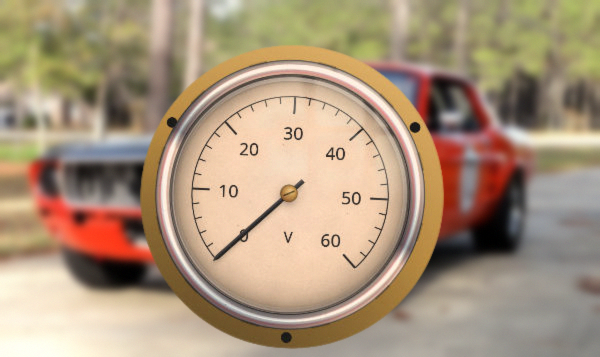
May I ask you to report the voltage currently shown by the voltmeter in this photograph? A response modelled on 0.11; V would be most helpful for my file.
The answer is 0; V
